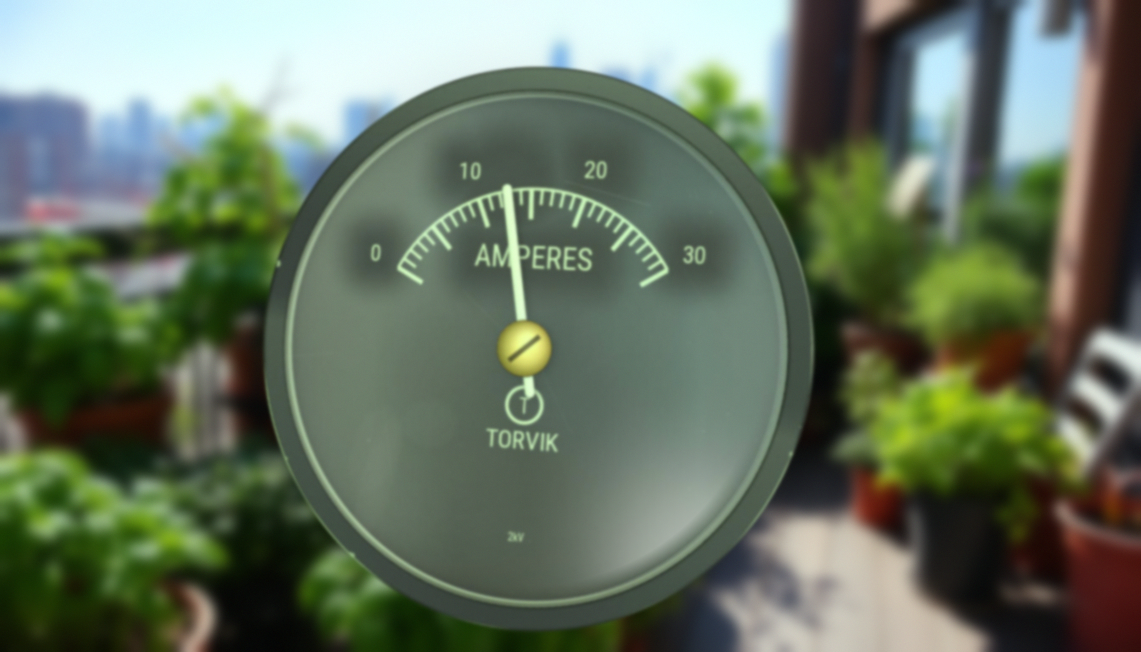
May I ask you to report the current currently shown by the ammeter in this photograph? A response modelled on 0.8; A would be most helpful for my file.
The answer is 13; A
